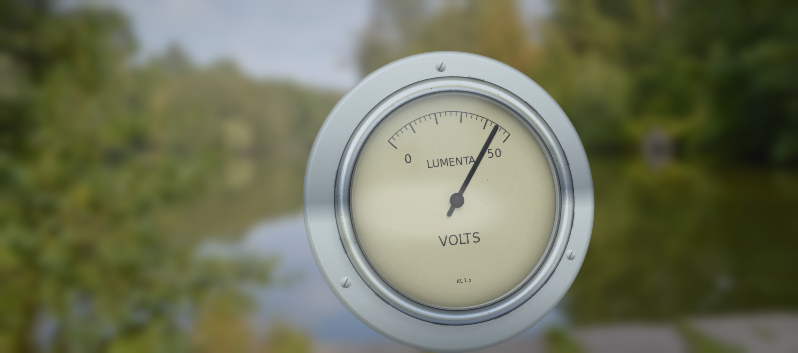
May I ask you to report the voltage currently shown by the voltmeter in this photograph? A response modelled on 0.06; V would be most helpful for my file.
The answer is 44; V
